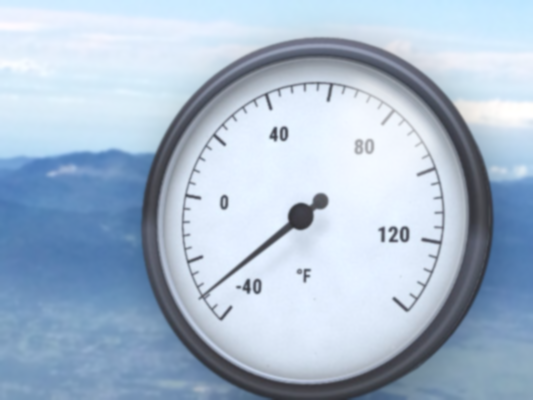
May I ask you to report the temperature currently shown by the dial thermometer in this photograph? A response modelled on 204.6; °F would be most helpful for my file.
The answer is -32; °F
